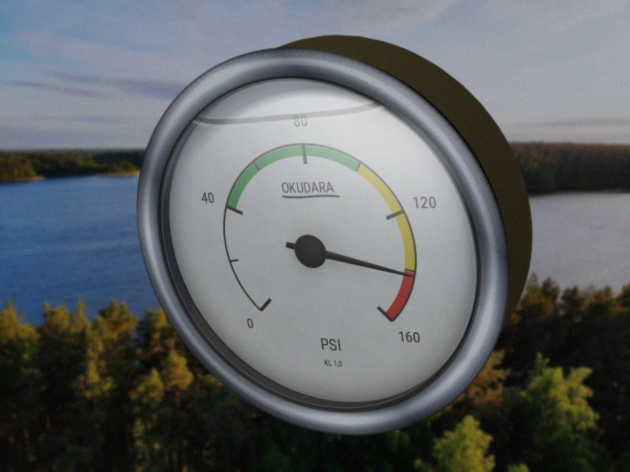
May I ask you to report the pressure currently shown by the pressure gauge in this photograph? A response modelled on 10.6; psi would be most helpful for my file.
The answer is 140; psi
